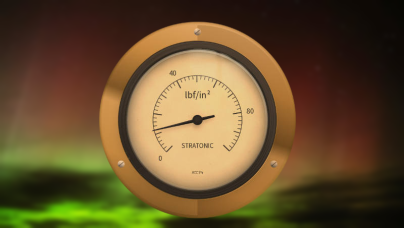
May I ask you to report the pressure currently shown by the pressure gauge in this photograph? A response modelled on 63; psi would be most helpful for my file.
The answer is 12; psi
